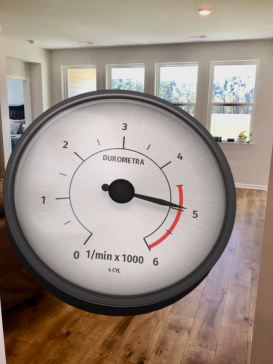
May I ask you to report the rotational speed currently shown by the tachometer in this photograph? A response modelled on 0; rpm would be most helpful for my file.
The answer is 5000; rpm
